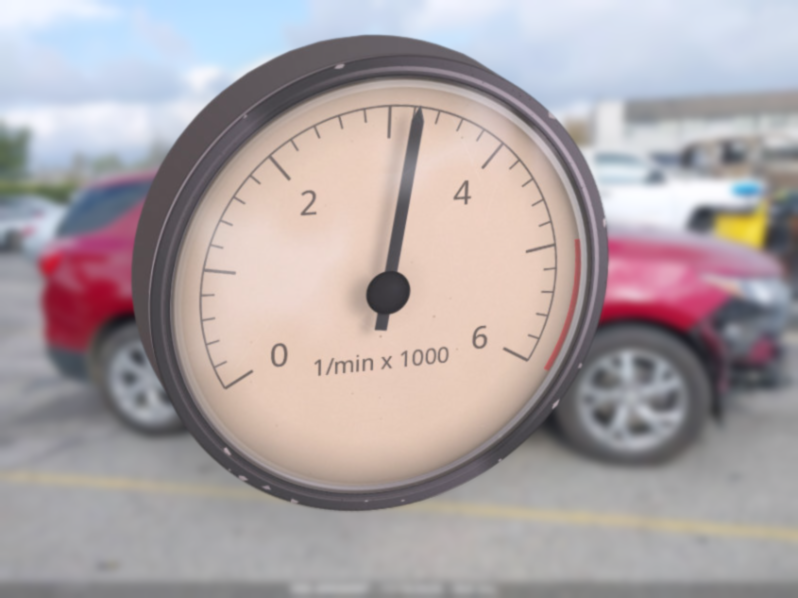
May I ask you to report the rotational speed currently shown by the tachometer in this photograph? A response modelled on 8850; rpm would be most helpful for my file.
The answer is 3200; rpm
